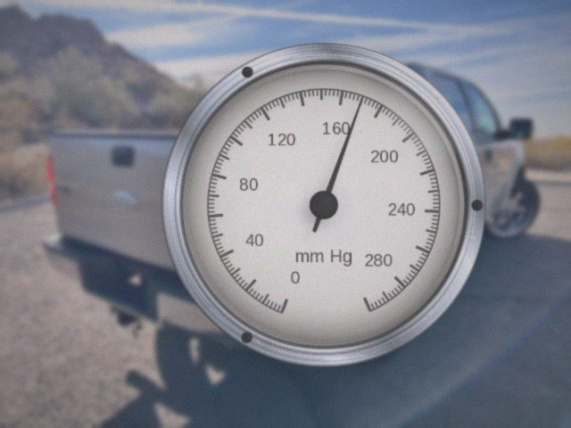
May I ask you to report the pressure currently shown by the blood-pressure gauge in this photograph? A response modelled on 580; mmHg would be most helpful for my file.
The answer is 170; mmHg
